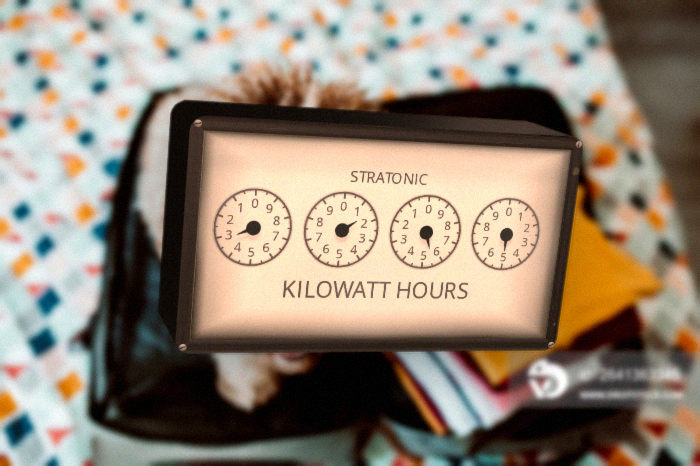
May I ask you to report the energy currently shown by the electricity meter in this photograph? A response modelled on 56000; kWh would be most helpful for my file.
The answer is 3155; kWh
